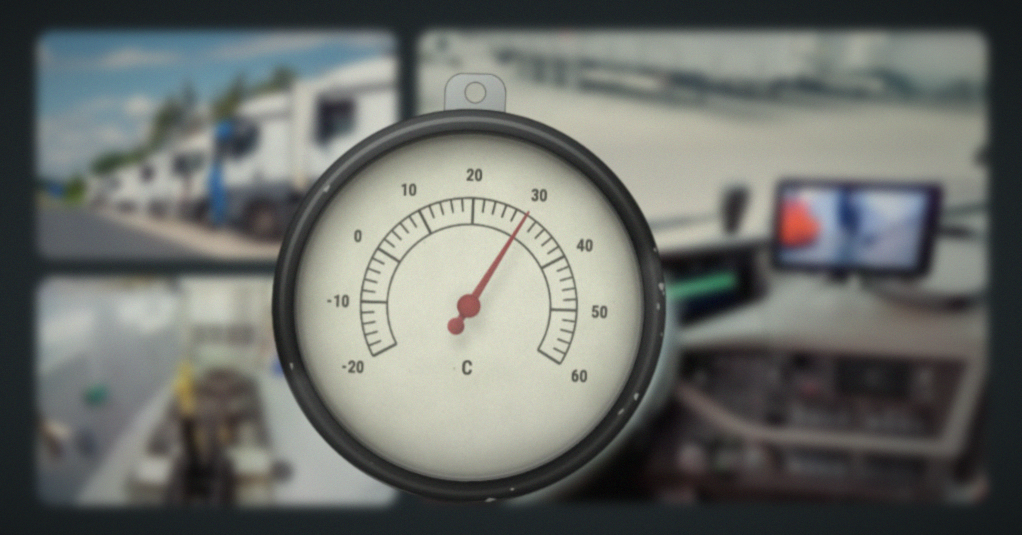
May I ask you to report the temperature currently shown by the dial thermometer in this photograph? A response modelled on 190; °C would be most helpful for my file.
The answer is 30; °C
